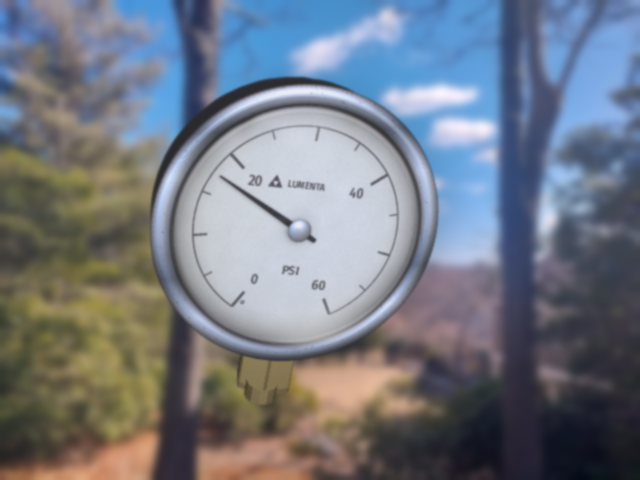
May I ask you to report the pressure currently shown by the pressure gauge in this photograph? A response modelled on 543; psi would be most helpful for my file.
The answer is 17.5; psi
